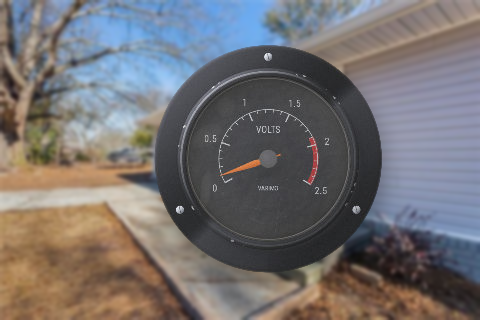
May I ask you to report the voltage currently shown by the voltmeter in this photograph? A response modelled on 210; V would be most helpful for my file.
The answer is 0.1; V
